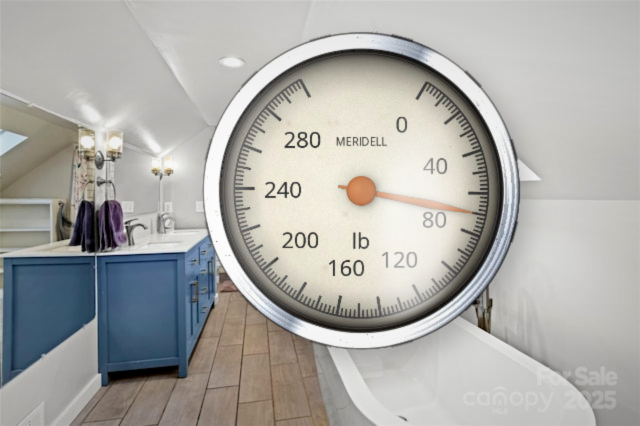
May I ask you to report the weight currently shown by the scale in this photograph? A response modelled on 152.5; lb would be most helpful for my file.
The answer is 70; lb
